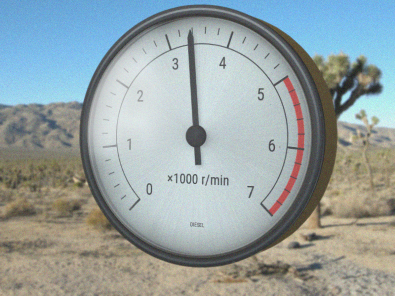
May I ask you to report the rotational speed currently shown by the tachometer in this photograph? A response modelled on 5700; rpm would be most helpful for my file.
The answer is 3400; rpm
